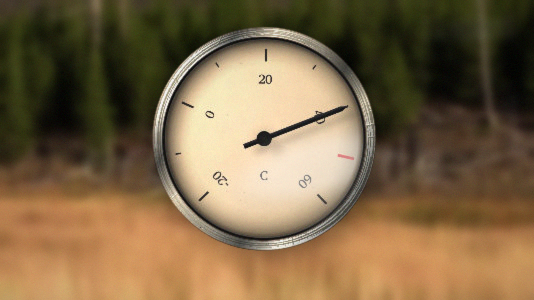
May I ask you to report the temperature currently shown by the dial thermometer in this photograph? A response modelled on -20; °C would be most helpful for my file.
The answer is 40; °C
